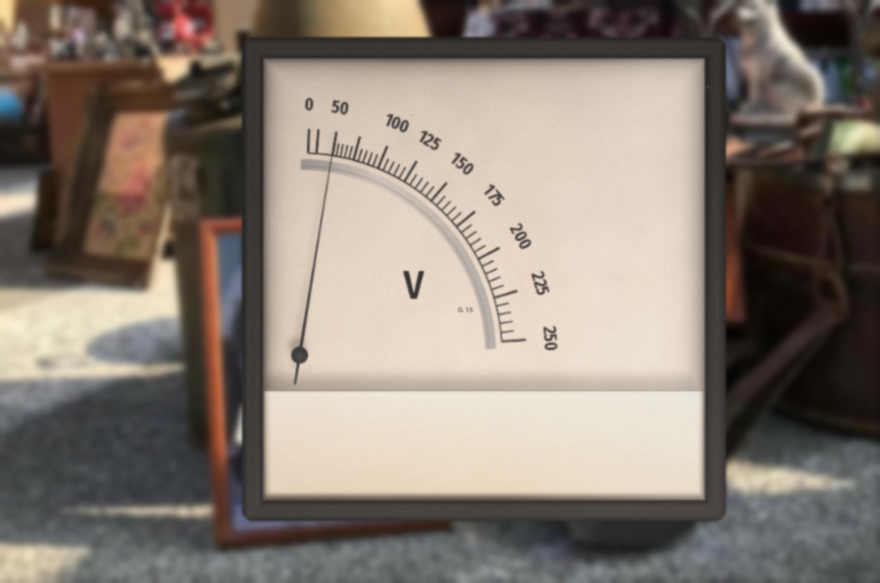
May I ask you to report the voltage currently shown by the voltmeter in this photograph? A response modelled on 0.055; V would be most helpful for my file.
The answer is 50; V
